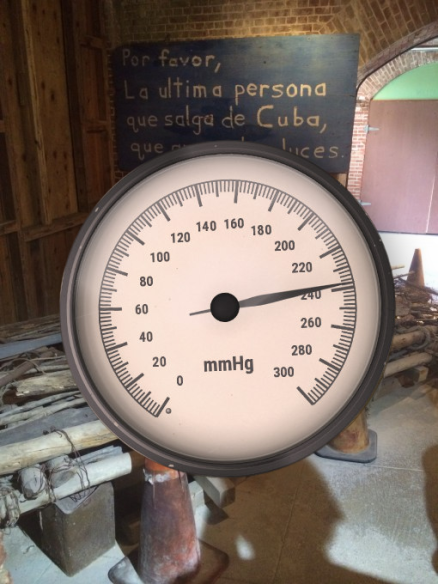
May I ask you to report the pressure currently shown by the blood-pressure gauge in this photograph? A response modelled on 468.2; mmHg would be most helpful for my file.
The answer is 238; mmHg
